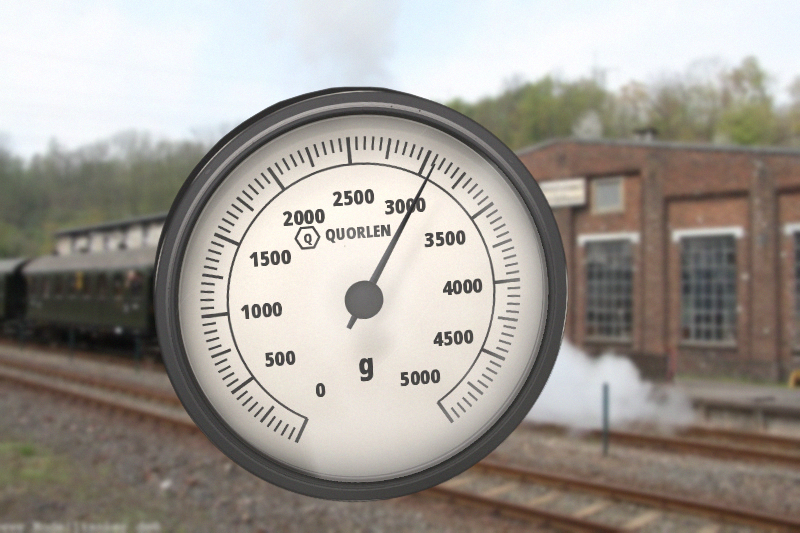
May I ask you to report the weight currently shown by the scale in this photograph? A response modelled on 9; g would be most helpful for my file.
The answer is 3050; g
